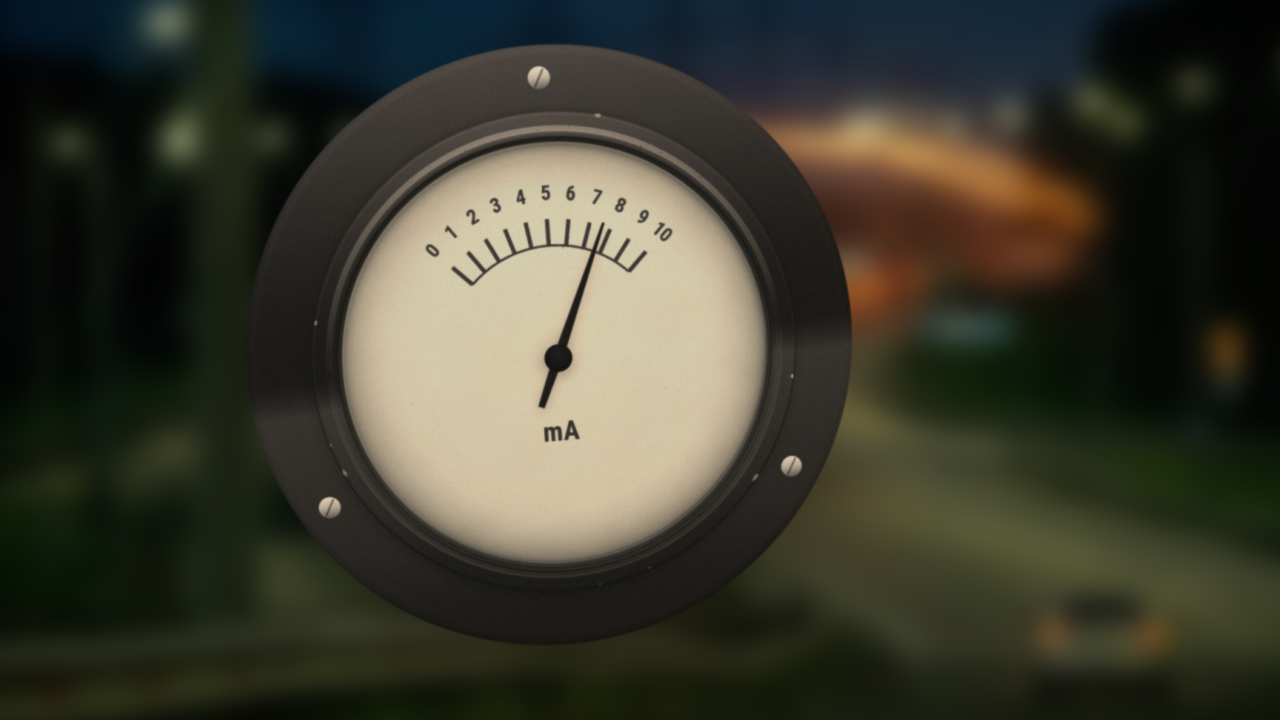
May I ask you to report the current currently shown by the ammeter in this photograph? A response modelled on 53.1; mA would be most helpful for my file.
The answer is 7.5; mA
